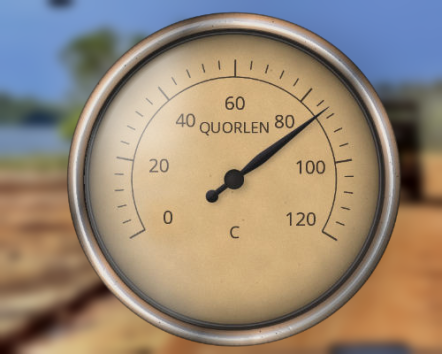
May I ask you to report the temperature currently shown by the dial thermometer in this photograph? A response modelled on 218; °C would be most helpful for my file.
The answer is 86; °C
